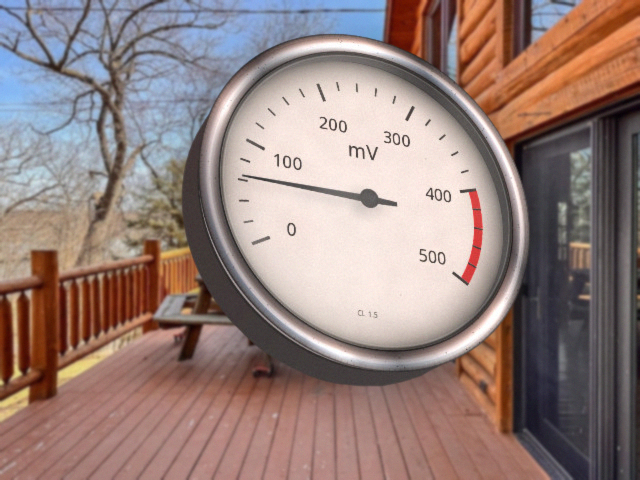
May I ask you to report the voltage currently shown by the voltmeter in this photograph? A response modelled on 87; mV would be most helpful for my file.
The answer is 60; mV
